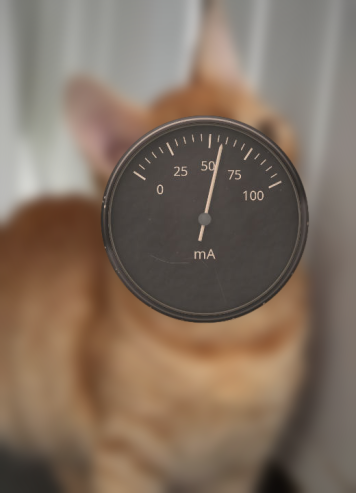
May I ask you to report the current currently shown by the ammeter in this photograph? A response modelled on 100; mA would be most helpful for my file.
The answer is 57.5; mA
